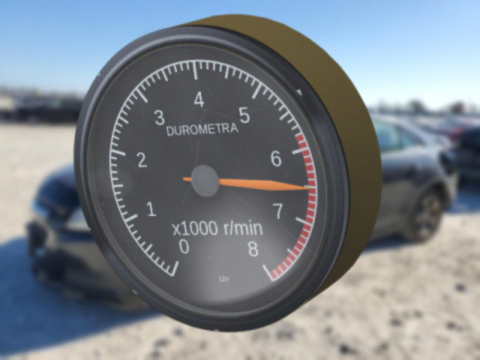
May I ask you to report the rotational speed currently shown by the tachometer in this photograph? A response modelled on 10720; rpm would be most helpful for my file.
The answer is 6500; rpm
